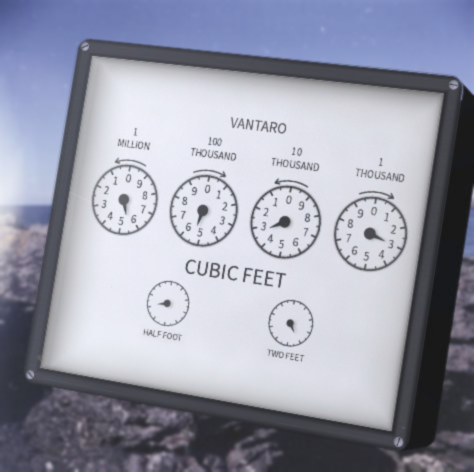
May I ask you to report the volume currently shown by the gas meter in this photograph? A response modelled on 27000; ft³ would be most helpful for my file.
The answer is 553300; ft³
